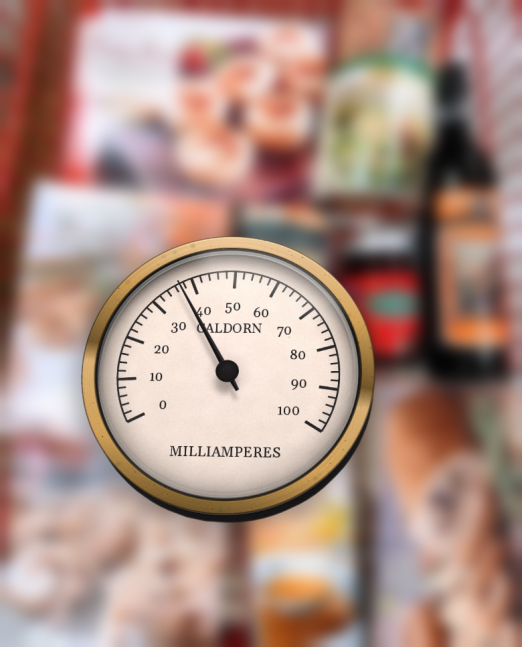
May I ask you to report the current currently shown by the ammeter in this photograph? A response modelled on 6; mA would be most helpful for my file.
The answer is 37; mA
